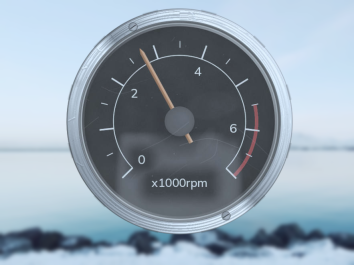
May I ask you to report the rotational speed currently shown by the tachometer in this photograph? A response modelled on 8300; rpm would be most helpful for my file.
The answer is 2750; rpm
